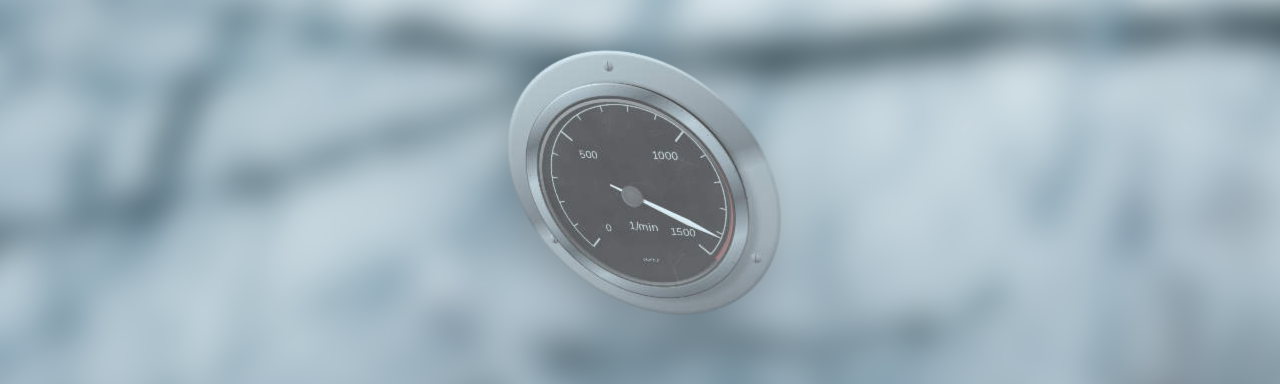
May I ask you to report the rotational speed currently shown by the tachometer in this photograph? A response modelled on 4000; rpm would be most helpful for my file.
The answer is 1400; rpm
